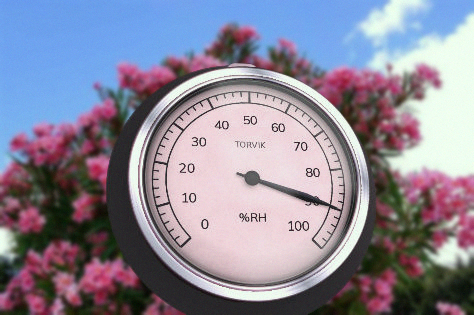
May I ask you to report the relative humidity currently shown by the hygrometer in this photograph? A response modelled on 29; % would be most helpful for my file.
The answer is 90; %
